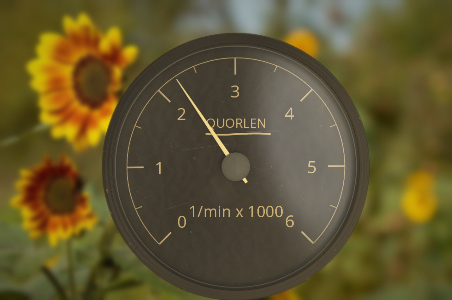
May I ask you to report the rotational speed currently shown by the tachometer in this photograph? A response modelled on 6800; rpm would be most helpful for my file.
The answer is 2250; rpm
